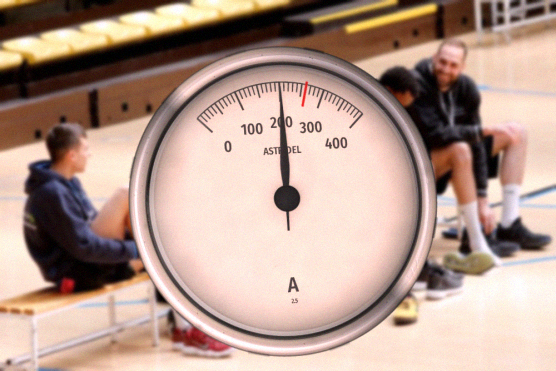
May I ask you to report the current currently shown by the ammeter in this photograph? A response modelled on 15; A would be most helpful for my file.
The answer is 200; A
